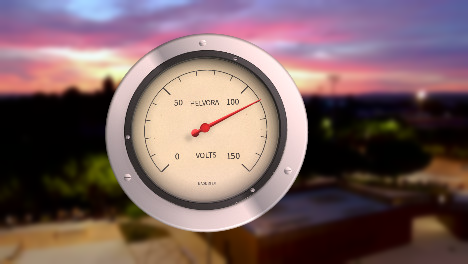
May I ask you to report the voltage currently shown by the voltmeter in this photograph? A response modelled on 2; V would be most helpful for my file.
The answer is 110; V
